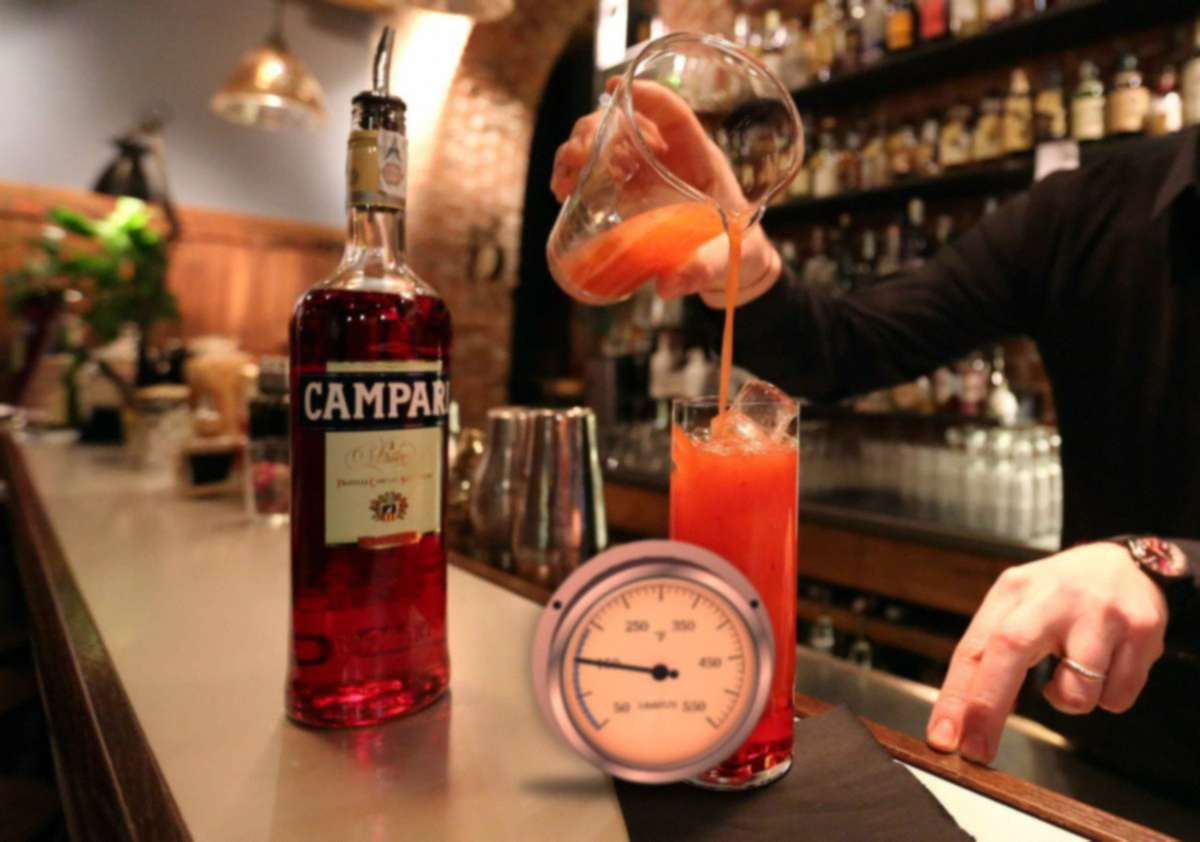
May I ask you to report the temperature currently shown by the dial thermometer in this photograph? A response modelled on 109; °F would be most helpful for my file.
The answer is 150; °F
